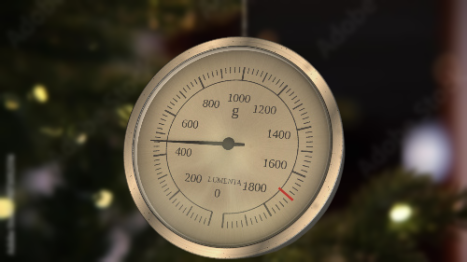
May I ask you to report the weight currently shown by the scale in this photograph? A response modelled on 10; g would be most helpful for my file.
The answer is 460; g
